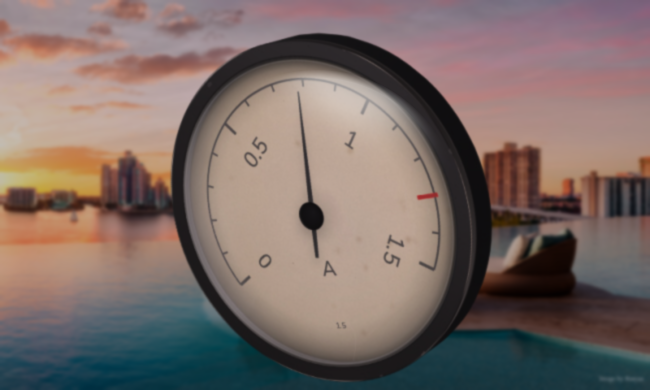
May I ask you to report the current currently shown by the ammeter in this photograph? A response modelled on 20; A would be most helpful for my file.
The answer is 0.8; A
